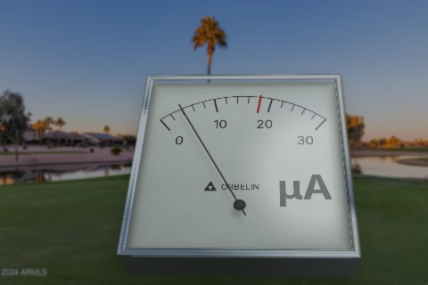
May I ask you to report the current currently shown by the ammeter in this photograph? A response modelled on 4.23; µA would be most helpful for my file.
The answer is 4; µA
